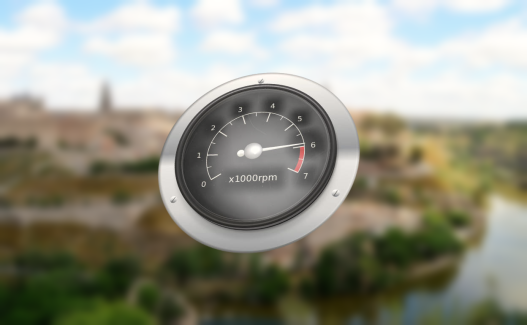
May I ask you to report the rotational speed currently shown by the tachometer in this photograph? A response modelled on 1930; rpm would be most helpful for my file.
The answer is 6000; rpm
